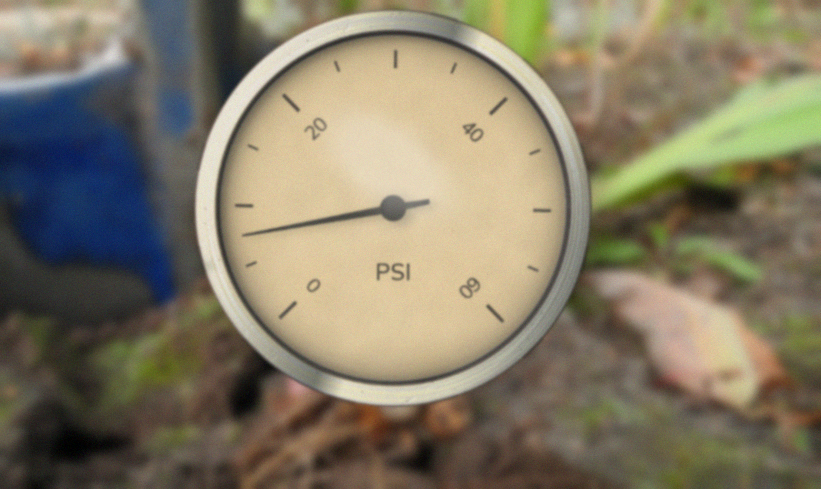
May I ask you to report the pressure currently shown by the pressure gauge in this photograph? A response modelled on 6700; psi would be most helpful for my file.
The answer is 7.5; psi
